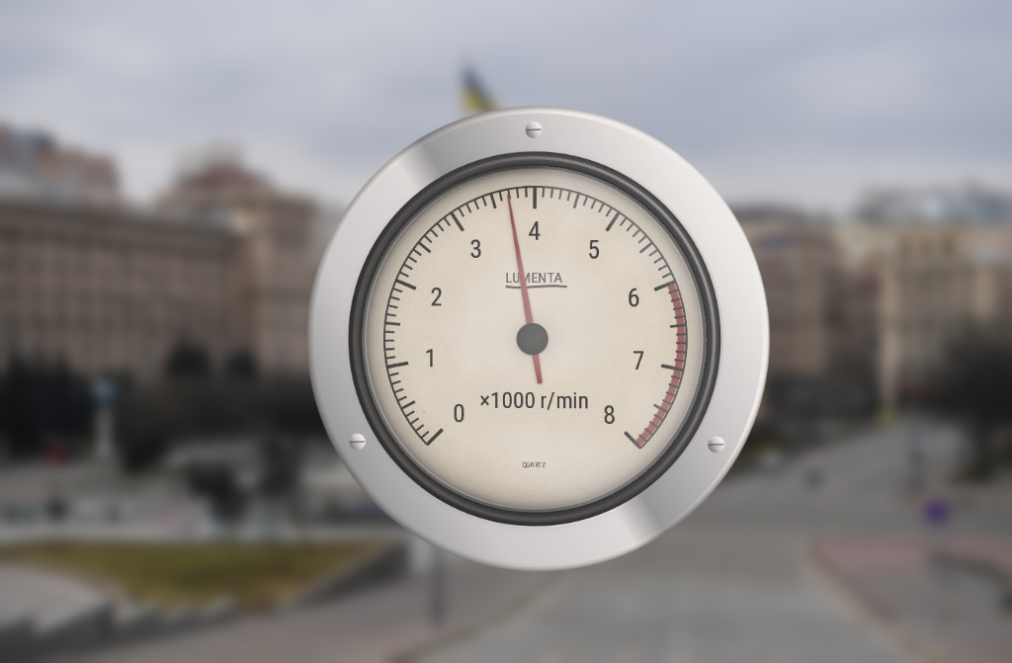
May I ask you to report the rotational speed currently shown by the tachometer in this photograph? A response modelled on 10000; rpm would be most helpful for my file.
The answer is 3700; rpm
